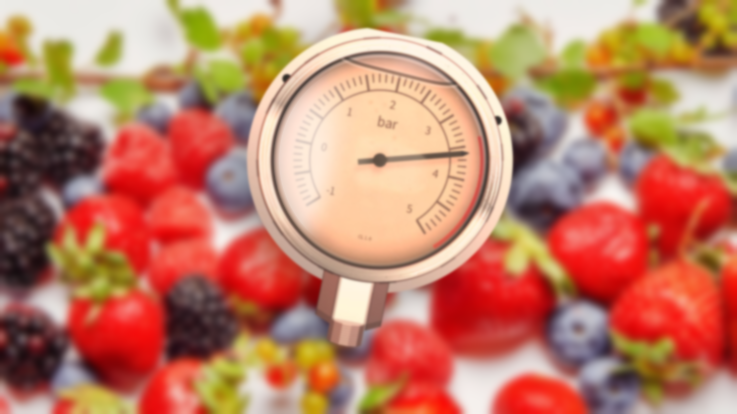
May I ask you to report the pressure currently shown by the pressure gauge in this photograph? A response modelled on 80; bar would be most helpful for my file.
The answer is 3.6; bar
